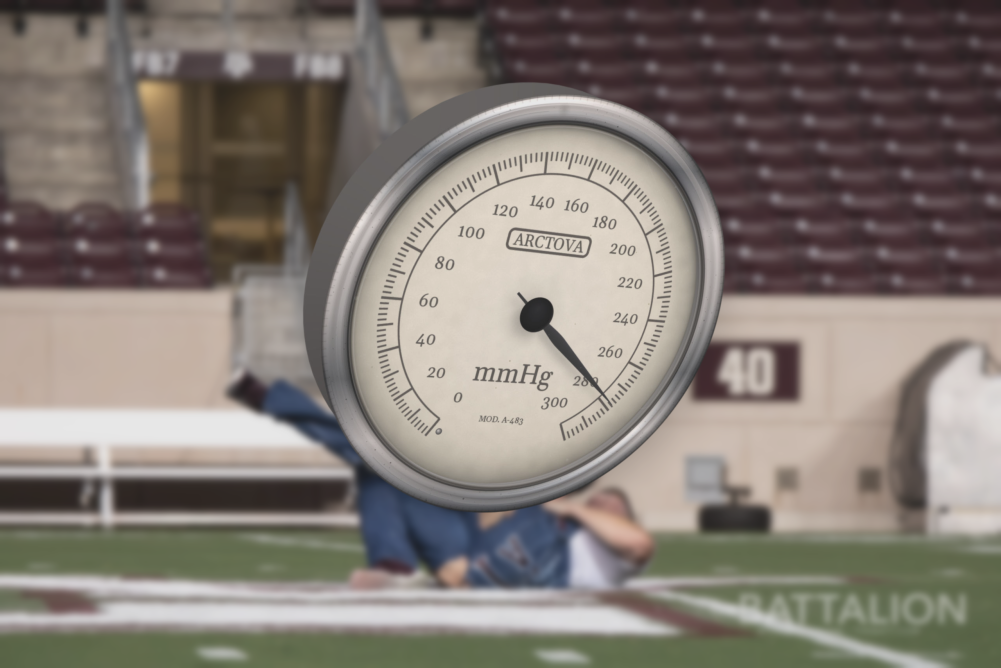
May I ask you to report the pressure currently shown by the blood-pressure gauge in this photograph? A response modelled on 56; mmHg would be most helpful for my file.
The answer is 278; mmHg
